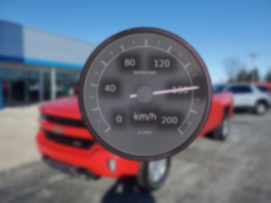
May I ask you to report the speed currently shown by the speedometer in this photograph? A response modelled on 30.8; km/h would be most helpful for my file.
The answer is 160; km/h
